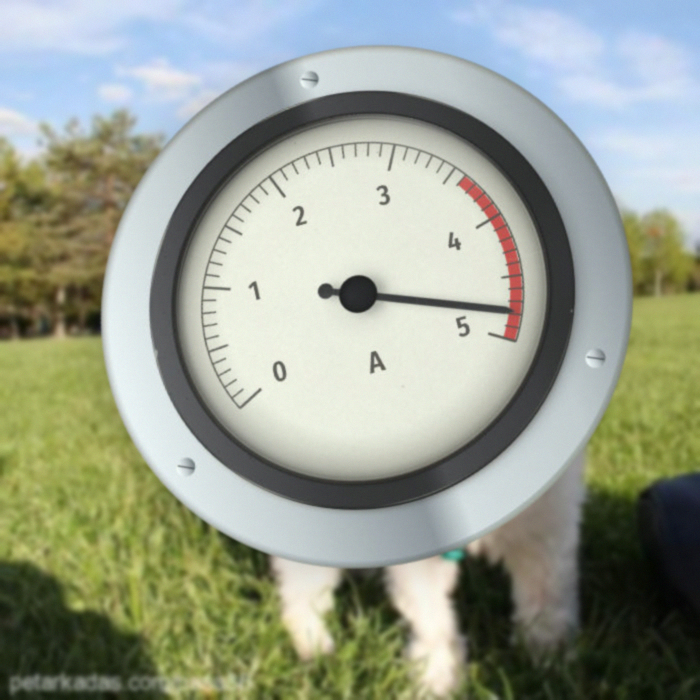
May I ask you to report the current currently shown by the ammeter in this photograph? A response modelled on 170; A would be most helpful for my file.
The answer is 4.8; A
